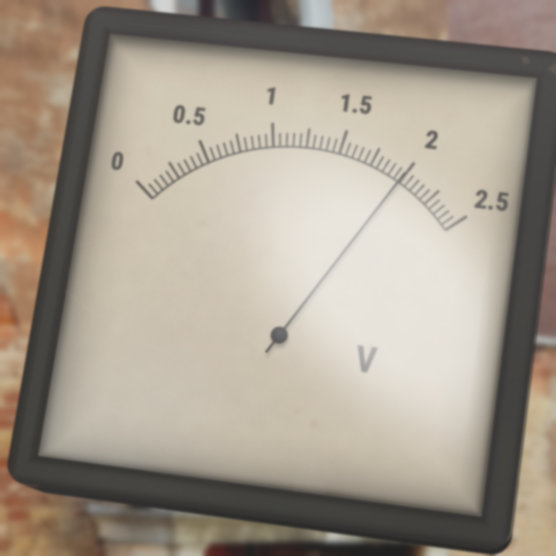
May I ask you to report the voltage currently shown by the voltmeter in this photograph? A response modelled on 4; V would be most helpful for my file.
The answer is 2; V
